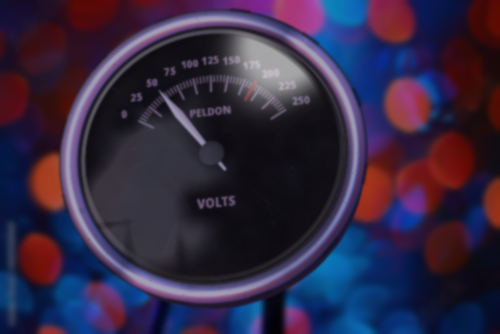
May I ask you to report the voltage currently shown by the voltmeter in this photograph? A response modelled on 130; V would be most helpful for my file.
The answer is 50; V
